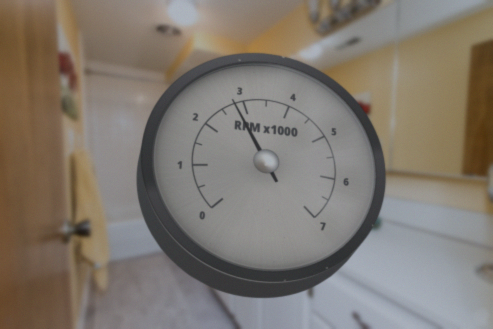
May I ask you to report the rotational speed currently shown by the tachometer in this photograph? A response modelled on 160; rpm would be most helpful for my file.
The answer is 2750; rpm
